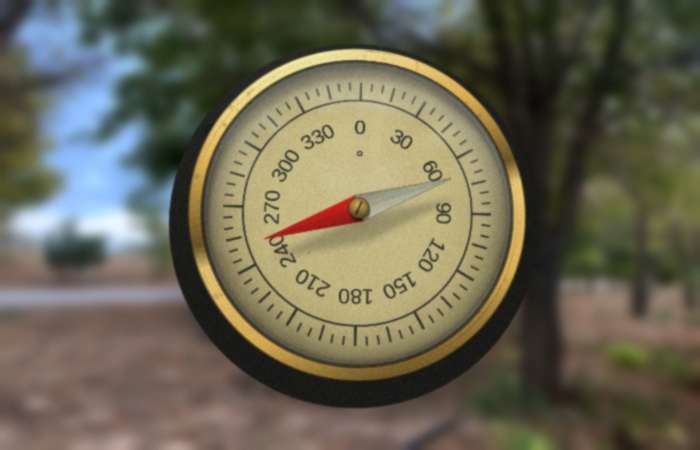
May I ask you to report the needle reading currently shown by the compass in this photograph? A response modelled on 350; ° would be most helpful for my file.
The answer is 250; °
